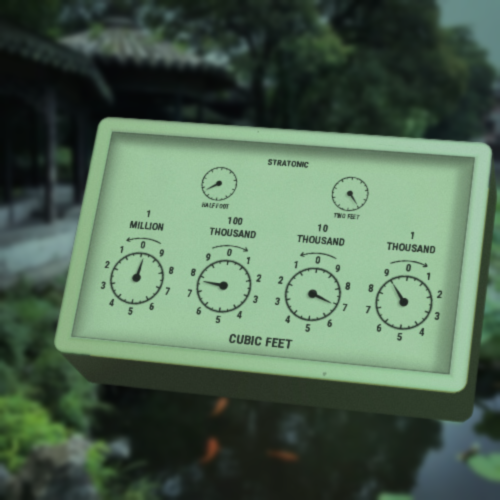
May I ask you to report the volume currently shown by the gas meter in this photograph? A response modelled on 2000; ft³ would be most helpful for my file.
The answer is 976900; ft³
